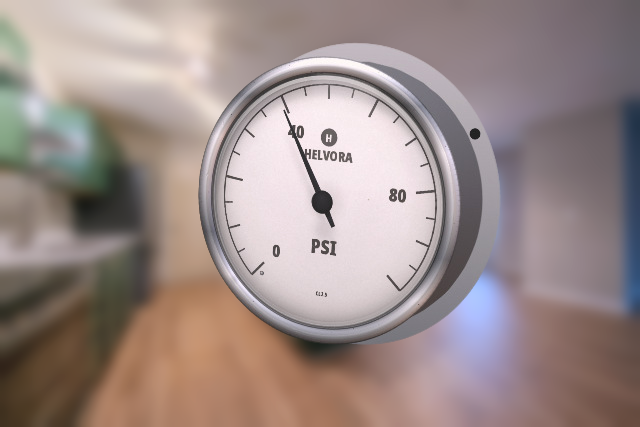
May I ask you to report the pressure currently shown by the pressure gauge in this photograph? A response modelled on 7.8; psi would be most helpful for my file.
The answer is 40; psi
